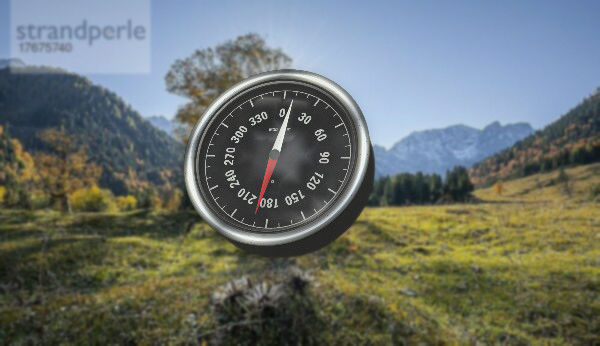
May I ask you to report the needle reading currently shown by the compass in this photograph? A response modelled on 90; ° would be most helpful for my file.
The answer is 190; °
